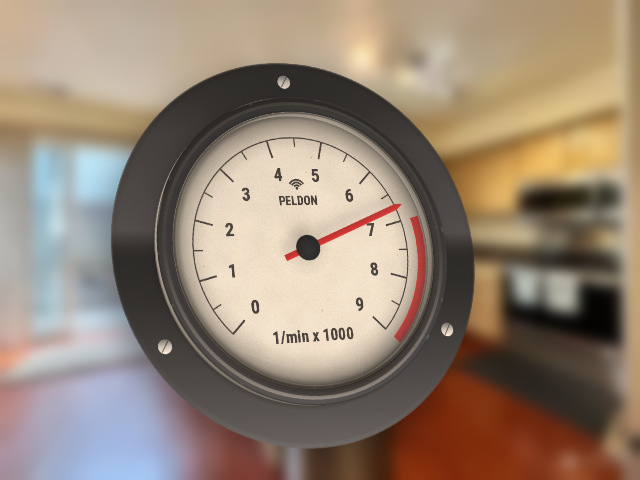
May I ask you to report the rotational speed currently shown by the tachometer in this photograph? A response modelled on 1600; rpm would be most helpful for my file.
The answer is 6750; rpm
